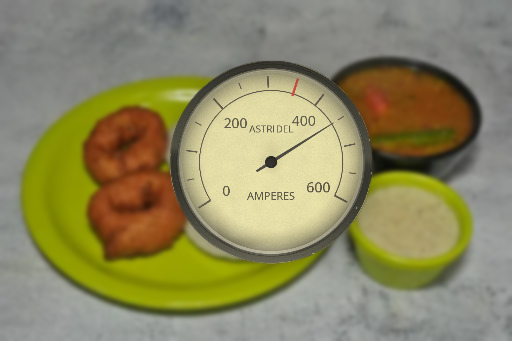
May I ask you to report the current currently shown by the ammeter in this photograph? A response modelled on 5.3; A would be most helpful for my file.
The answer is 450; A
